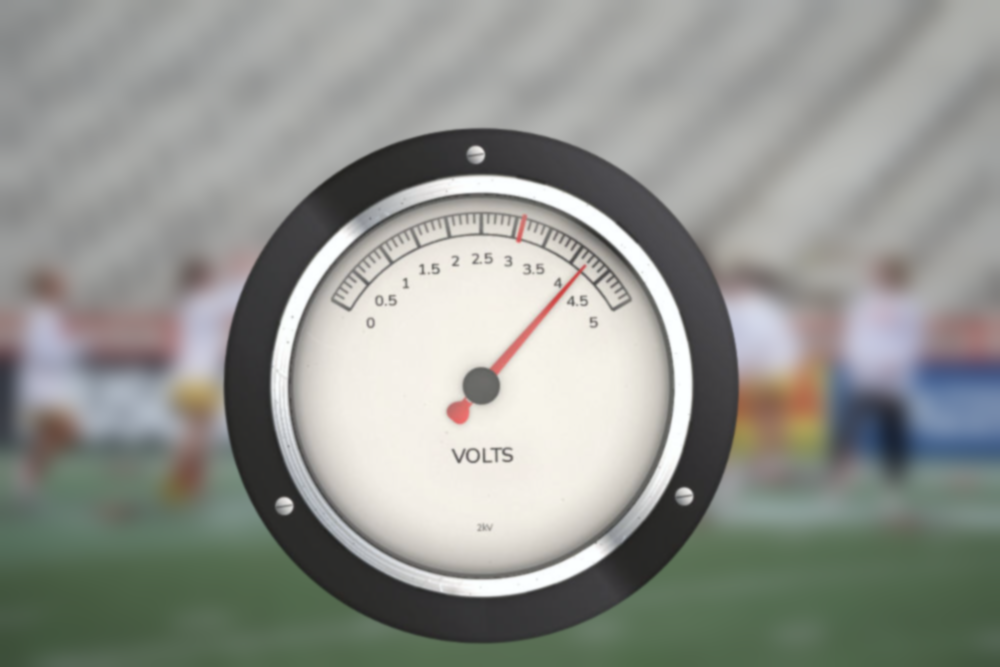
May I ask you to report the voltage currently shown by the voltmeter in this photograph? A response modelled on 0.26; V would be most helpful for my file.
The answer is 4.2; V
